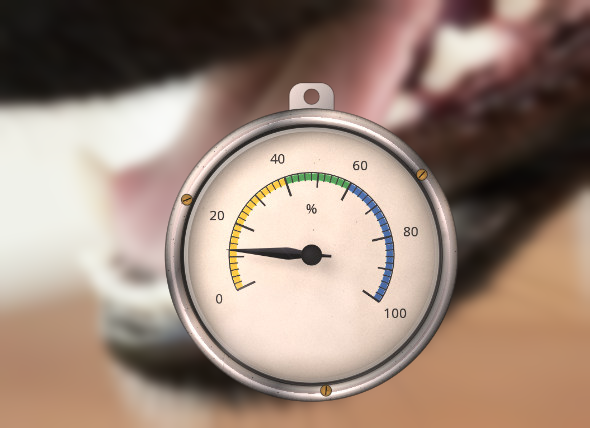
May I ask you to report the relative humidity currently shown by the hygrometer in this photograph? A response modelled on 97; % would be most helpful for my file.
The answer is 12; %
